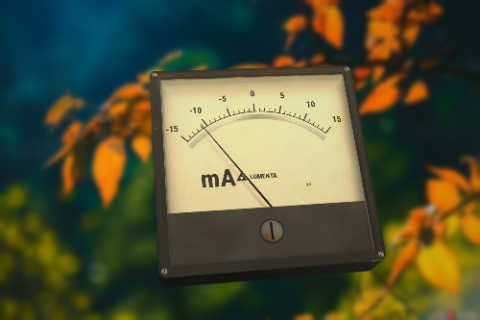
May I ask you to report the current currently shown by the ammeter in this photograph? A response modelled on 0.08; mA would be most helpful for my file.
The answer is -11; mA
